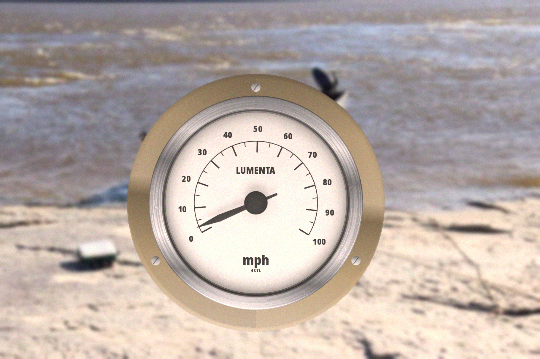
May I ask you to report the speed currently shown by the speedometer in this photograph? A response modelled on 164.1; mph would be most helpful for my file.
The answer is 2.5; mph
